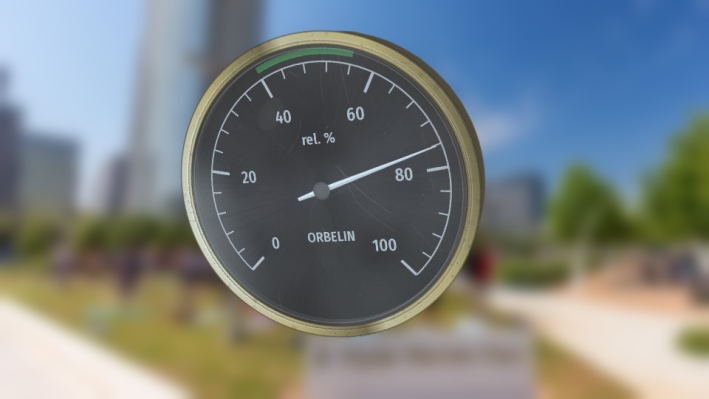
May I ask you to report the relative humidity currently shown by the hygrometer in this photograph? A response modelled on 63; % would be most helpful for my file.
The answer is 76; %
